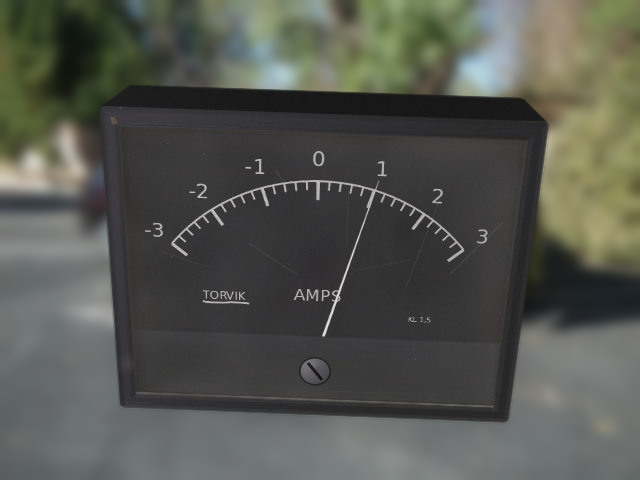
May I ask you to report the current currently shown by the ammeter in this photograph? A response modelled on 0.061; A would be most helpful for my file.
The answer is 1; A
